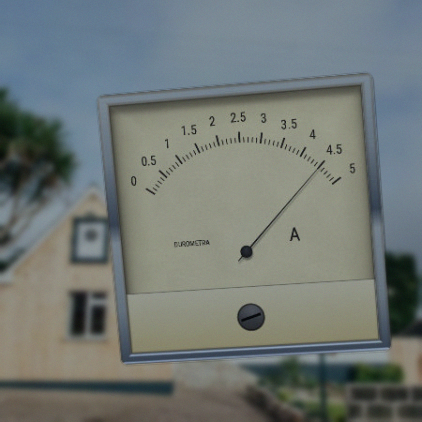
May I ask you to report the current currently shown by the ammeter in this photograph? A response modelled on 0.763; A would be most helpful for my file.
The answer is 4.5; A
